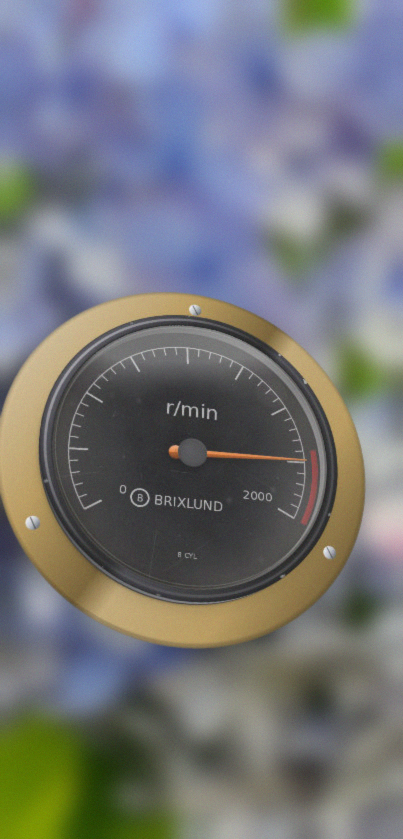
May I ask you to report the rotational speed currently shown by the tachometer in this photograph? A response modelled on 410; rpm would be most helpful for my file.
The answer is 1750; rpm
